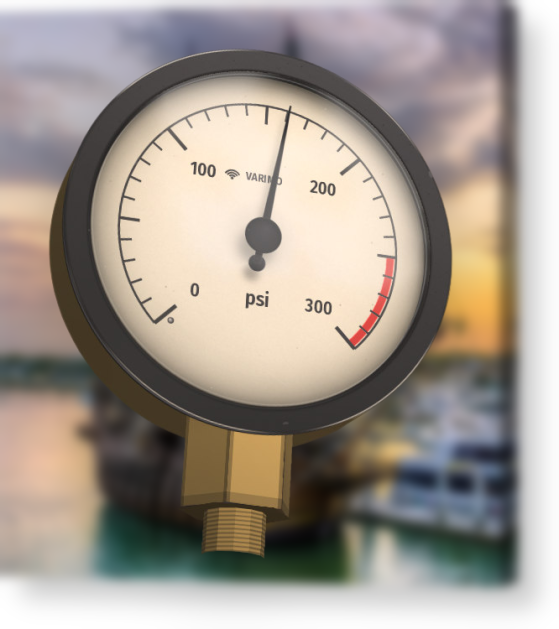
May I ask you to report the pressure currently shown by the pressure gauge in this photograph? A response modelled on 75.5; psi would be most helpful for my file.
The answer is 160; psi
